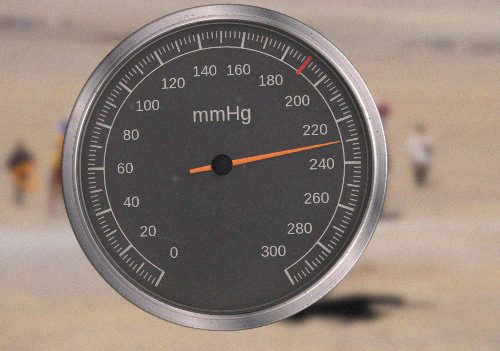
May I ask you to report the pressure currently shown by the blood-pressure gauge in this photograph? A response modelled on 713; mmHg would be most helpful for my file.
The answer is 230; mmHg
